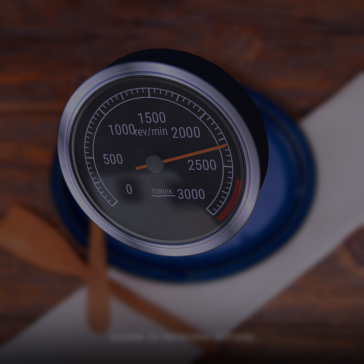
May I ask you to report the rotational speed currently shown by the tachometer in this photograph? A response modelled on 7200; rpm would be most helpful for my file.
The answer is 2300; rpm
